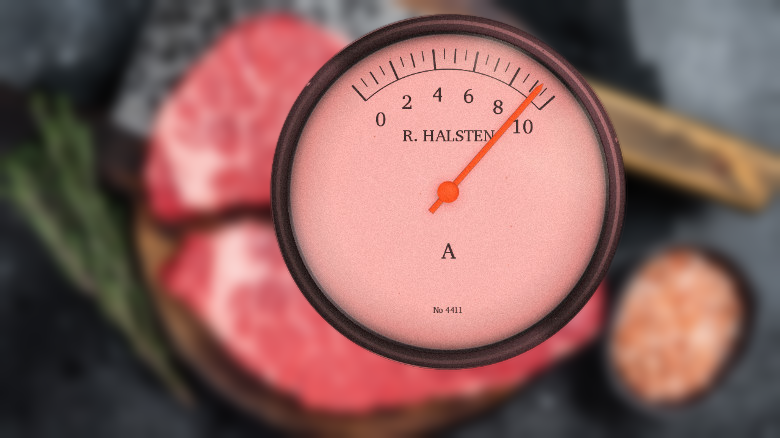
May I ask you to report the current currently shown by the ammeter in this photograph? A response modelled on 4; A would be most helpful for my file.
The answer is 9.25; A
